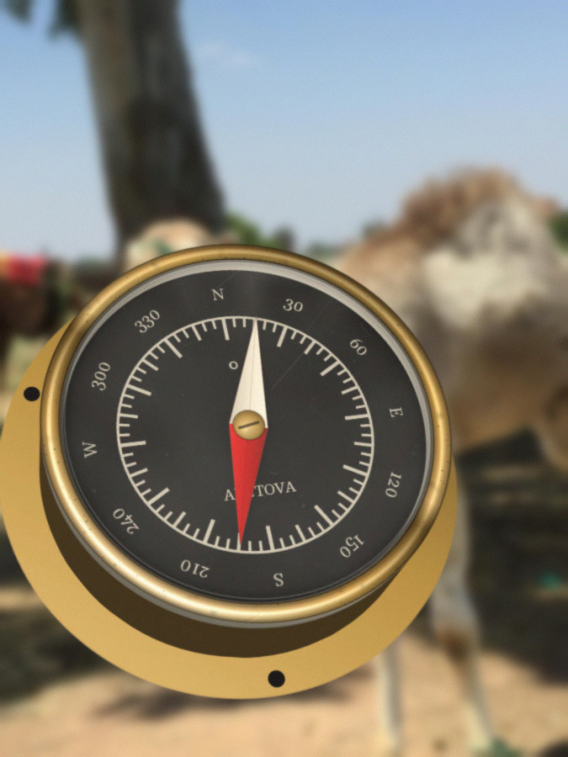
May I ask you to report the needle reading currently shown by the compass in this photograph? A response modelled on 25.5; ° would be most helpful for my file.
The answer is 195; °
